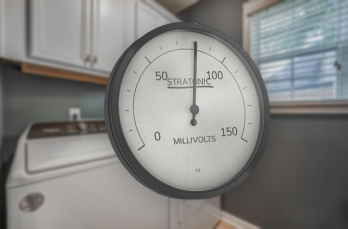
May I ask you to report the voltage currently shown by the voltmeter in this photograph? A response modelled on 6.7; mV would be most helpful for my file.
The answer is 80; mV
